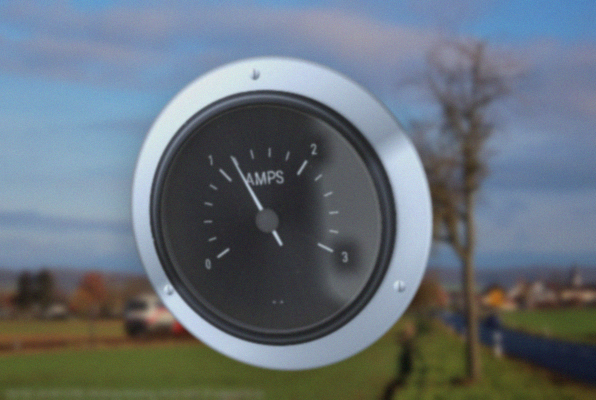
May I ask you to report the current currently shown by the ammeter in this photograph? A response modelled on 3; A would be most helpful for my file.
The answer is 1.2; A
